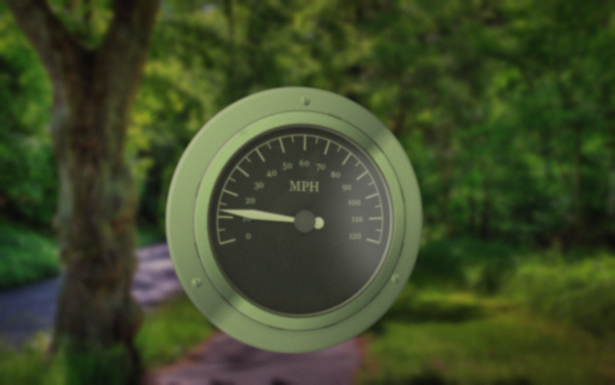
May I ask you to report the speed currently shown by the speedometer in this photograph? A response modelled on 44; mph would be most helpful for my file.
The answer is 12.5; mph
